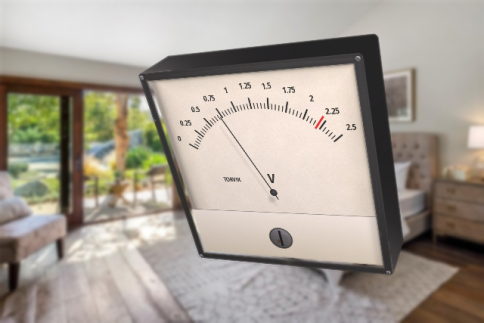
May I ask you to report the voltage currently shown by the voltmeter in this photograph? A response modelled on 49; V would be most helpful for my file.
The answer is 0.75; V
